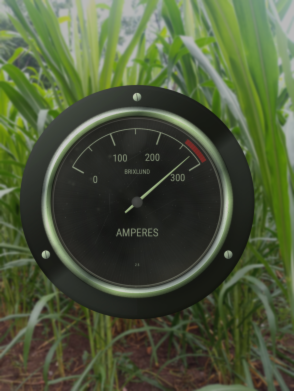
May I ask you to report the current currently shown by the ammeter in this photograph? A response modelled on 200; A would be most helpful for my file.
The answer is 275; A
